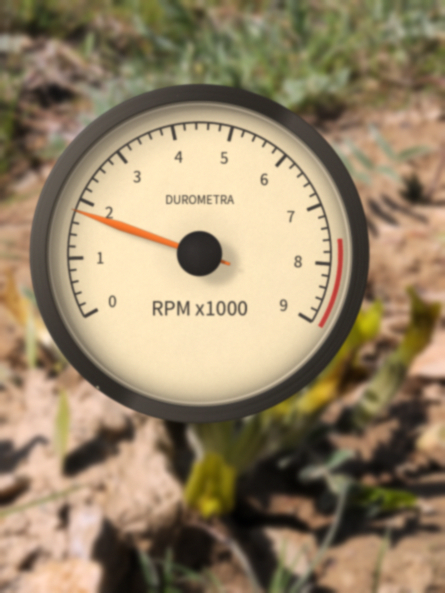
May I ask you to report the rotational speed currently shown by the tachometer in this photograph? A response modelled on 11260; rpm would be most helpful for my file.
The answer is 1800; rpm
